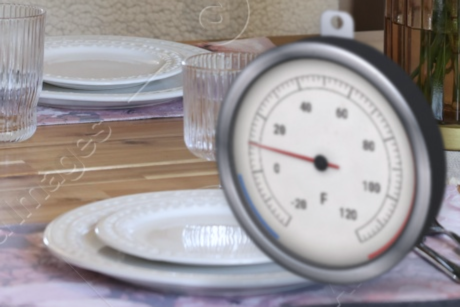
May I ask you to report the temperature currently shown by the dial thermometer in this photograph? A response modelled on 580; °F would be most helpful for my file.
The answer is 10; °F
